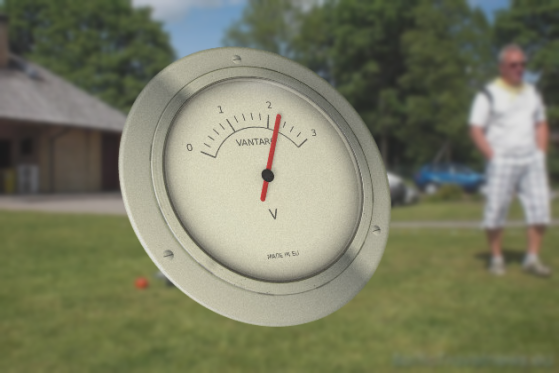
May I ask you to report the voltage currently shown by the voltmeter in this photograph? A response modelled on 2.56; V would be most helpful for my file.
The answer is 2.2; V
